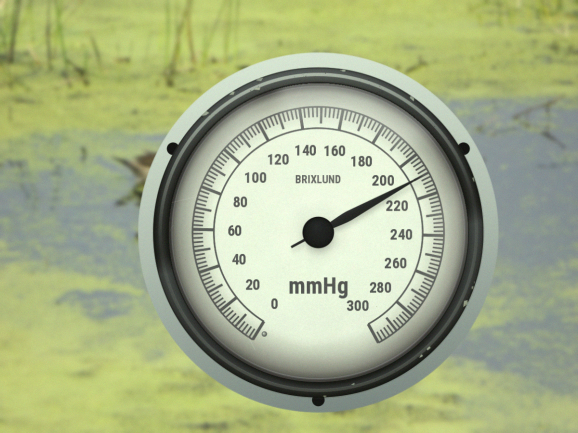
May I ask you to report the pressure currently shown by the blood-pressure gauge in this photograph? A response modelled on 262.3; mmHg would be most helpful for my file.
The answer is 210; mmHg
